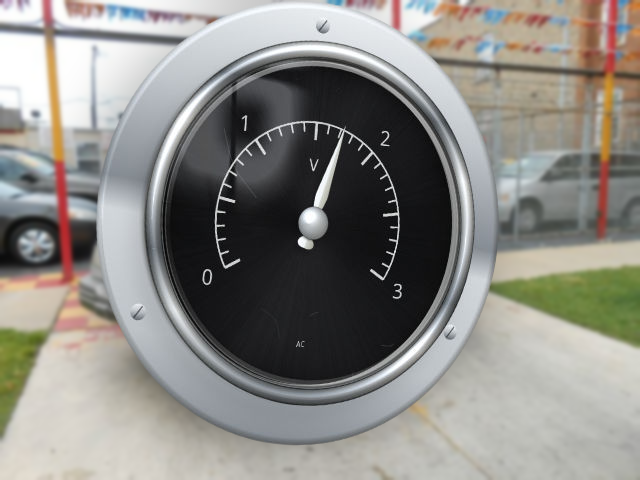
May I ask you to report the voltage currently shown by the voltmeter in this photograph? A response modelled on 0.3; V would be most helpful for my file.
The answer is 1.7; V
